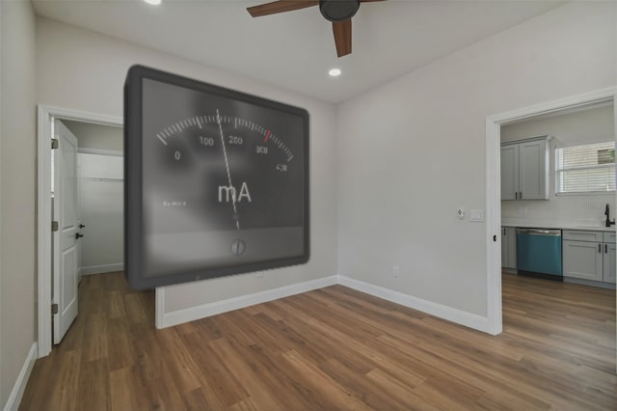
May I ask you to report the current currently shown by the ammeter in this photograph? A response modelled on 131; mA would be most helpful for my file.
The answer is 150; mA
